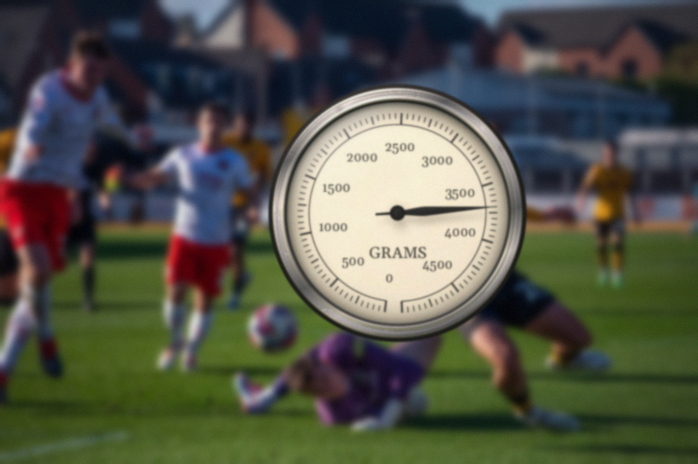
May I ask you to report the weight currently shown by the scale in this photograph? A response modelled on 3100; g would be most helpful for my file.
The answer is 3700; g
